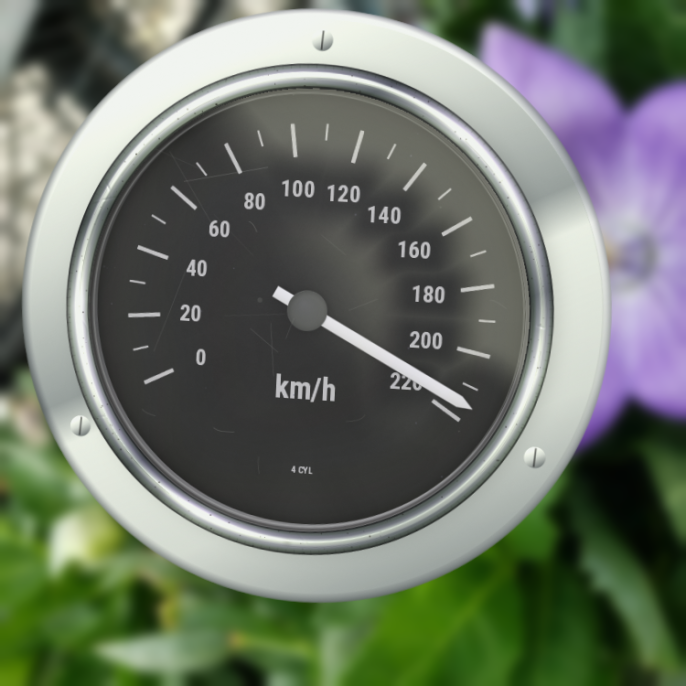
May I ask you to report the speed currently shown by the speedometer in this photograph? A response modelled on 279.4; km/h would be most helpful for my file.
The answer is 215; km/h
